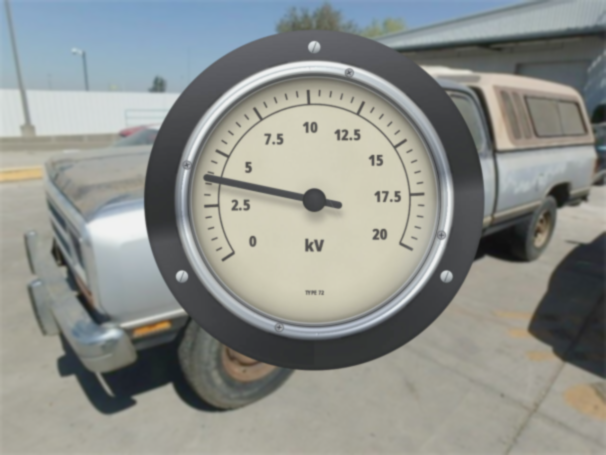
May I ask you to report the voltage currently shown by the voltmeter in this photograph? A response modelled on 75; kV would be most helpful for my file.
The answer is 3.75; kV
